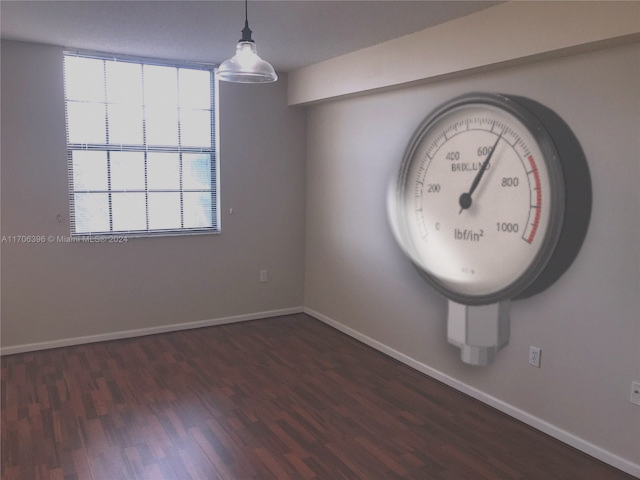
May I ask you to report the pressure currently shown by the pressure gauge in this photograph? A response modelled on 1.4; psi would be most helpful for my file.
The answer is 650; psi
